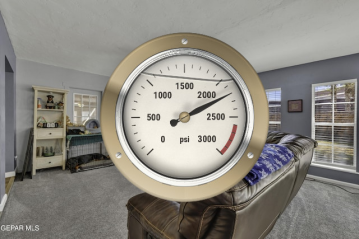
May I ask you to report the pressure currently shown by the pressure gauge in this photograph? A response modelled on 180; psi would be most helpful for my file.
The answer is 2200; psi
